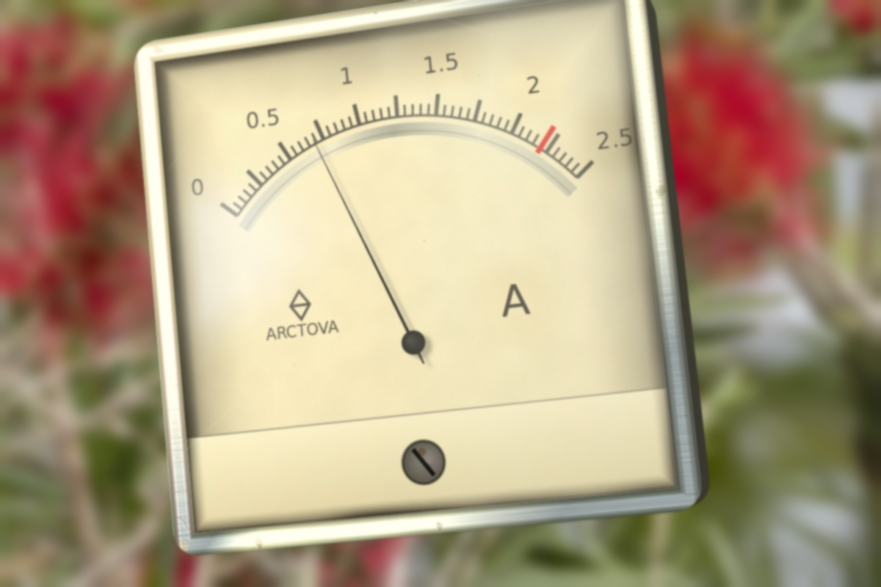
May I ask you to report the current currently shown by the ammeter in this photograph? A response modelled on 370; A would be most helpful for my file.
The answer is 0.7; A
